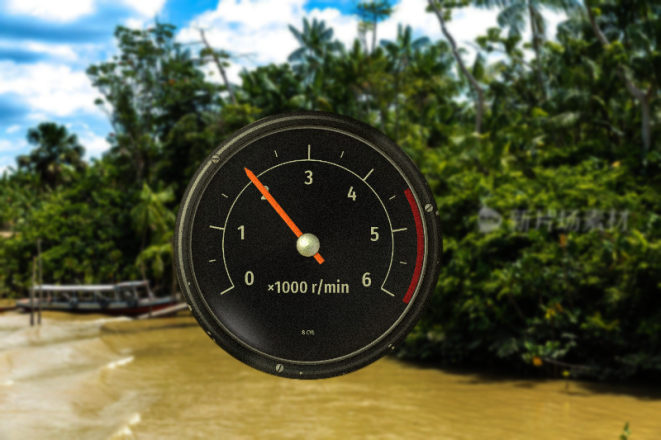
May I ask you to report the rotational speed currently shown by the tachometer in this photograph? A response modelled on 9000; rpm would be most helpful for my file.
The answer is 2000; rpm
